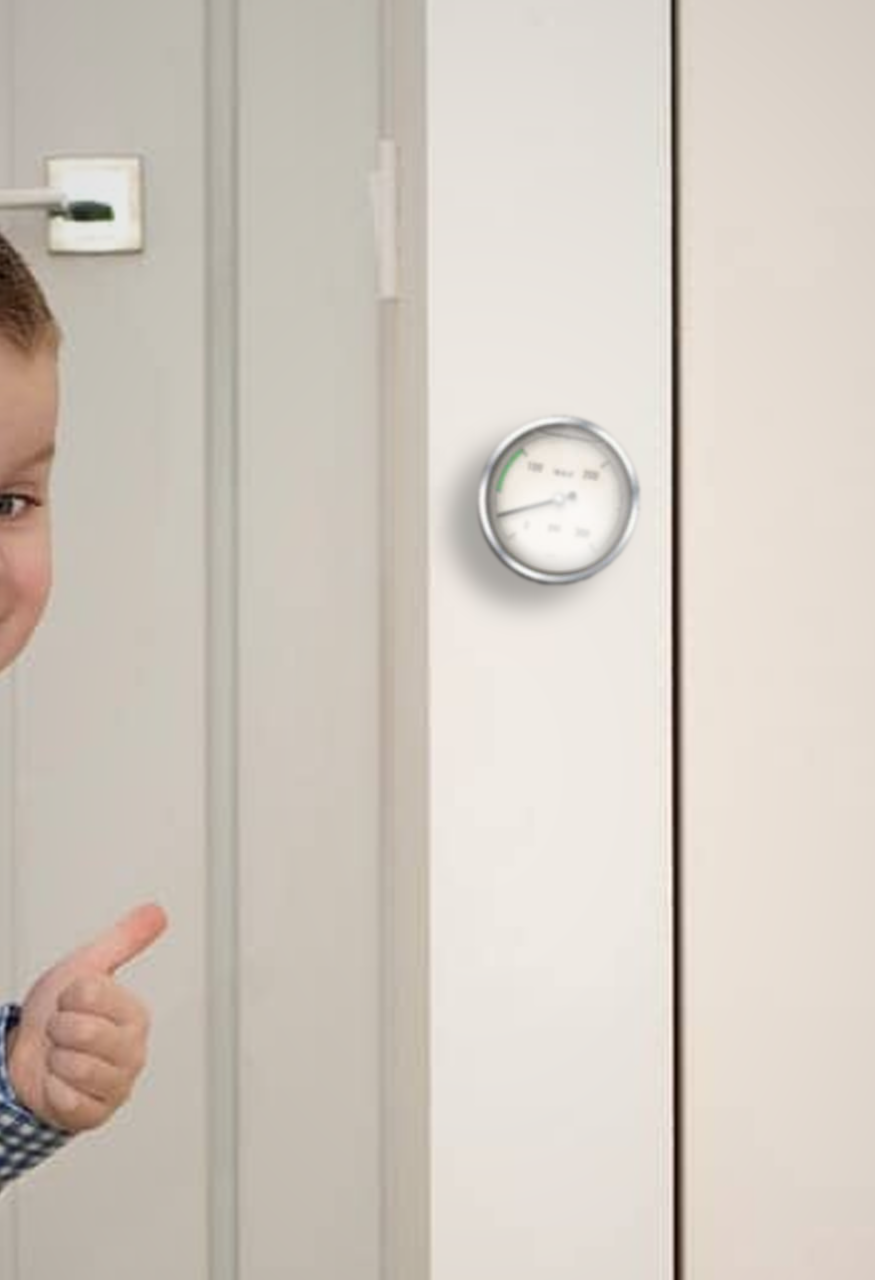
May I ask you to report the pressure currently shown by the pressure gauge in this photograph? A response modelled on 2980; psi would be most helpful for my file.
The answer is 25; psi
